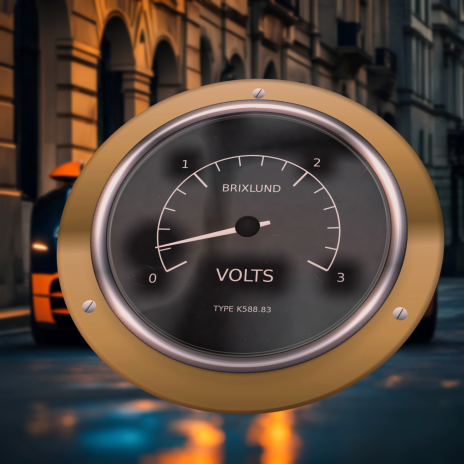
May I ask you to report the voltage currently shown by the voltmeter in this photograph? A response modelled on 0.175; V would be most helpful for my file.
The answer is 0.2; V
